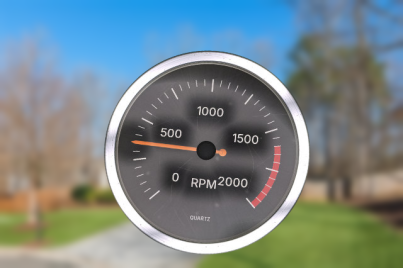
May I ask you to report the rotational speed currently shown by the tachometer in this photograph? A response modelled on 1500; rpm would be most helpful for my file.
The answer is 350; rpm
